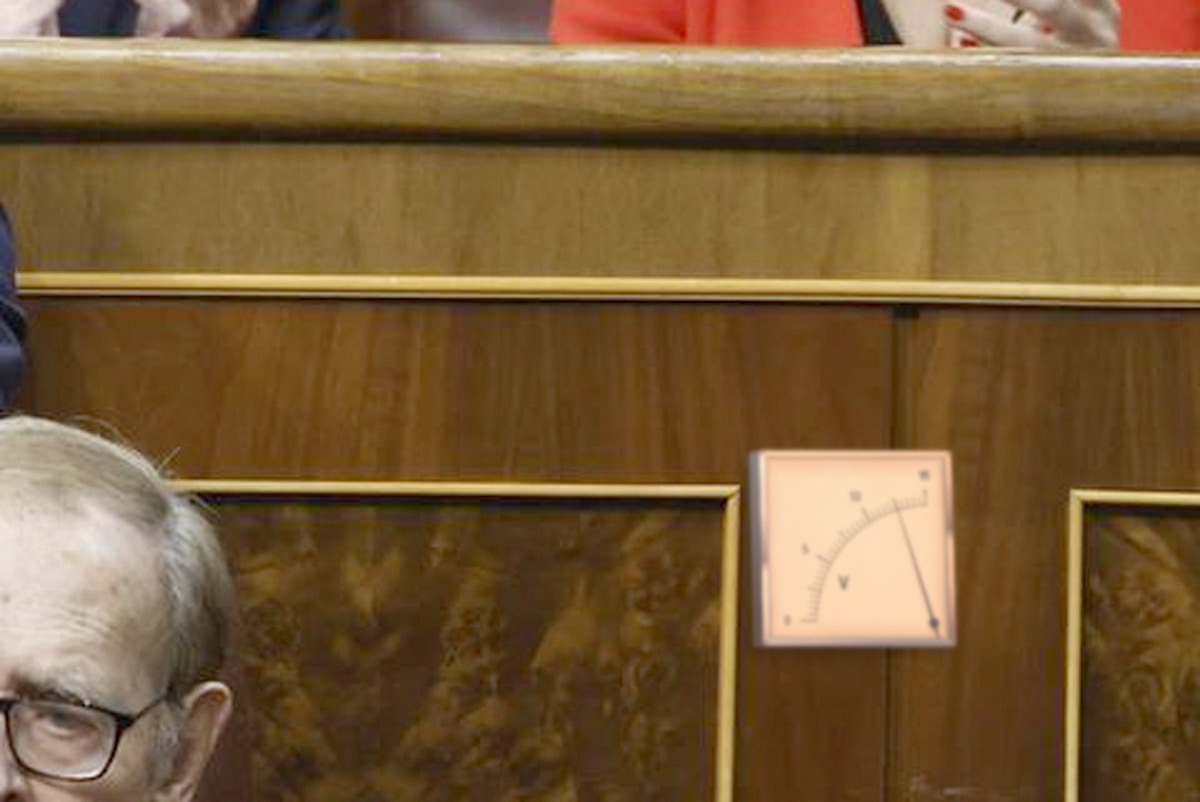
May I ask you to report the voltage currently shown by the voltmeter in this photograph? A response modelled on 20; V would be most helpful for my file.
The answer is 12.5; V
